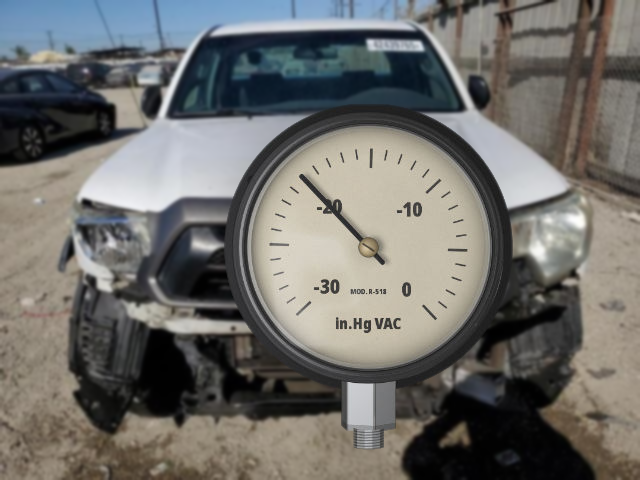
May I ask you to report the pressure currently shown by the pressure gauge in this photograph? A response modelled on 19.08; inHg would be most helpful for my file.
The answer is -20; inHg
